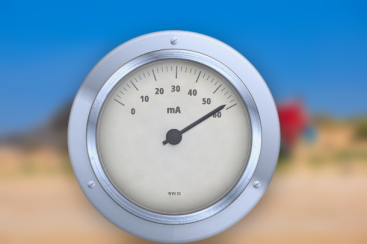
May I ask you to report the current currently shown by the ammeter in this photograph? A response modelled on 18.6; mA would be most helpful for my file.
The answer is 58; mA
